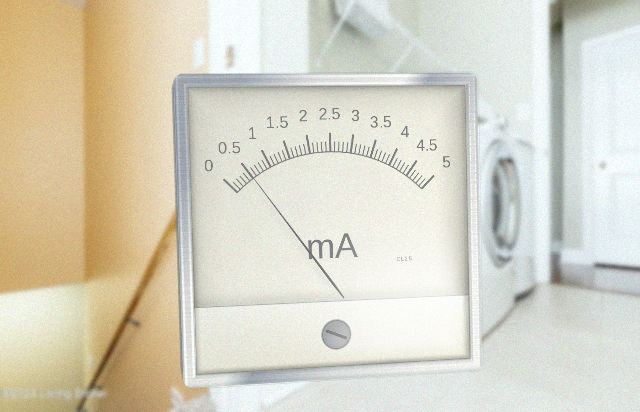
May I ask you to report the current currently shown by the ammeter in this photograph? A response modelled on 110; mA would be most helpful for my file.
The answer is 0.5; mA
